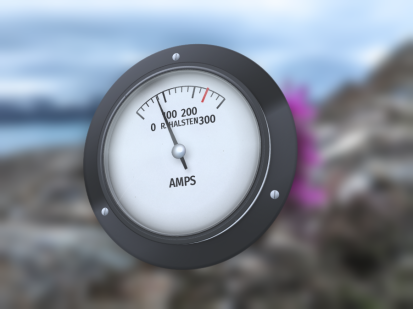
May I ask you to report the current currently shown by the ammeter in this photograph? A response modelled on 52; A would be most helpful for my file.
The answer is 80; A
